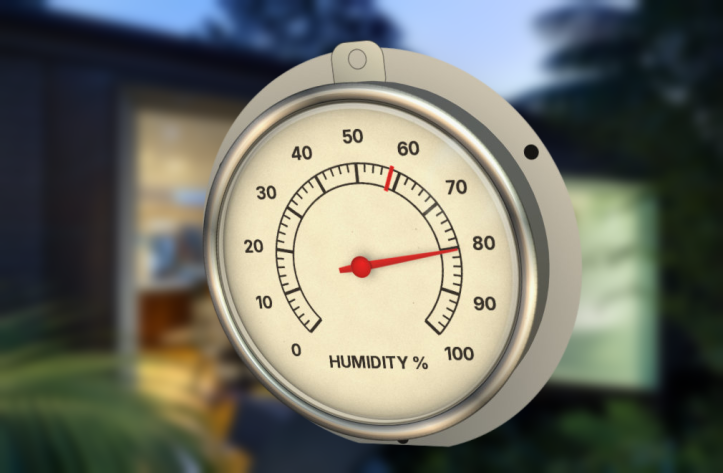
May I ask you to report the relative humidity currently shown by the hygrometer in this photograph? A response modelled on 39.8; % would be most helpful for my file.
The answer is 80; %
